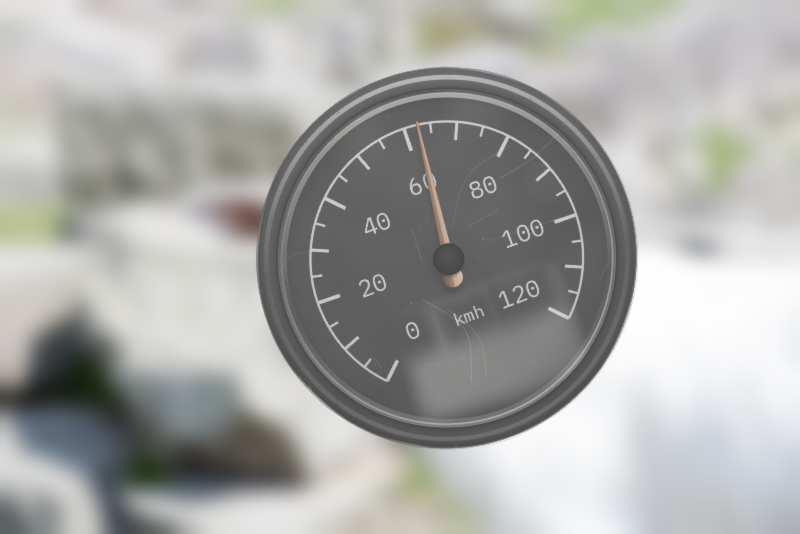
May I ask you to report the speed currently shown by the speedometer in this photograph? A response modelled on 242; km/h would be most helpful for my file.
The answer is 62.5; km/h
